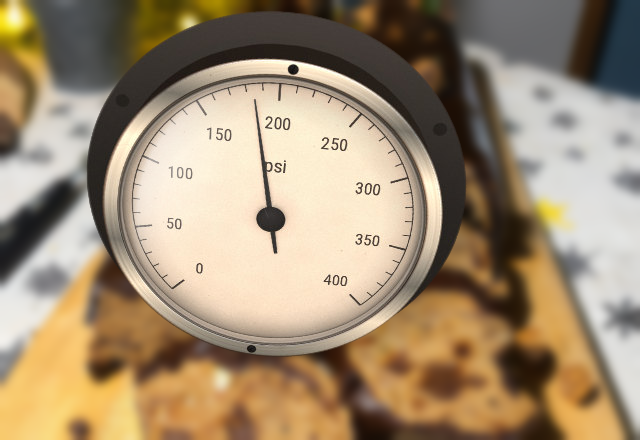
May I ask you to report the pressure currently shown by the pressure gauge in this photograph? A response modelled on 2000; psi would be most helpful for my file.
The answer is 185; psi
